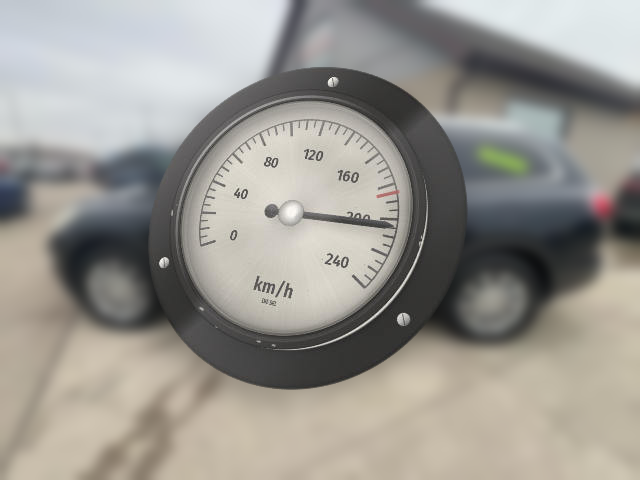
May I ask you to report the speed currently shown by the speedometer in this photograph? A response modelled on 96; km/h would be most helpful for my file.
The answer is 205; km/h
